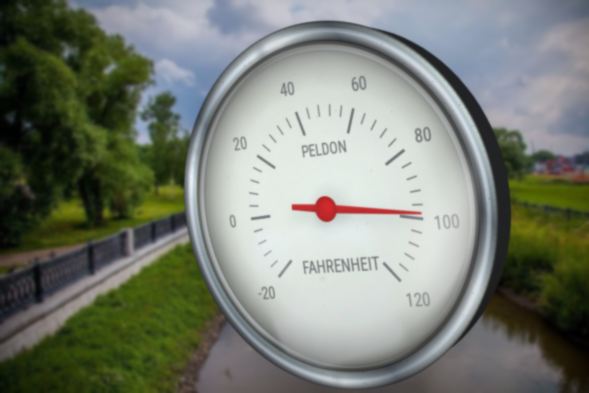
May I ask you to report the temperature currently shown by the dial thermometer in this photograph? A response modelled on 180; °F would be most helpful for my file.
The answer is 98; °F
